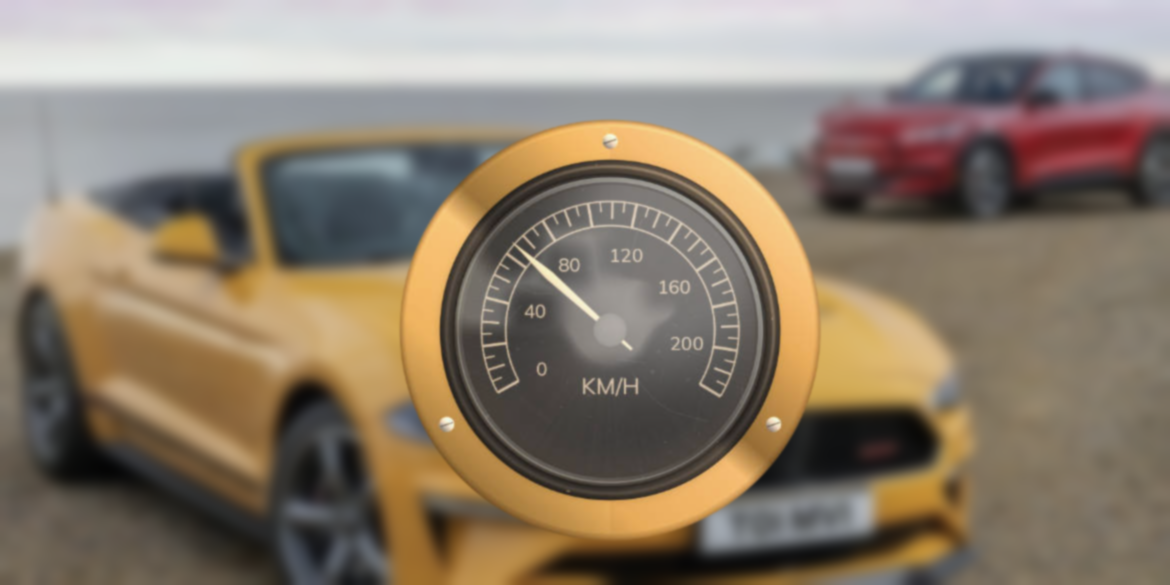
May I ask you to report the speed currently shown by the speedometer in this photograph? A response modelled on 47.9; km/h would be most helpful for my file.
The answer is 65; km/h
